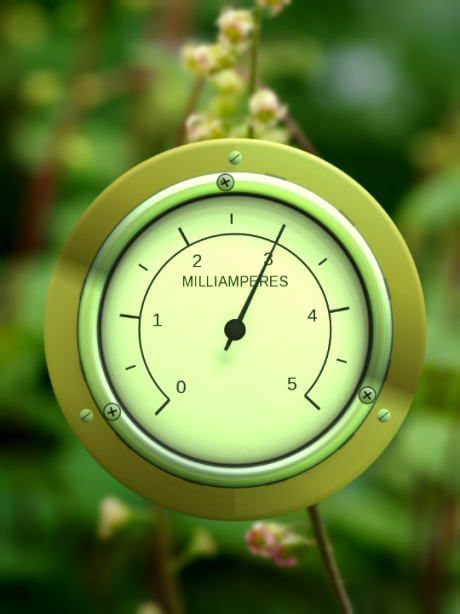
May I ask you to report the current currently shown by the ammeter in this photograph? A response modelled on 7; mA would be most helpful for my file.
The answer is 3; mA
